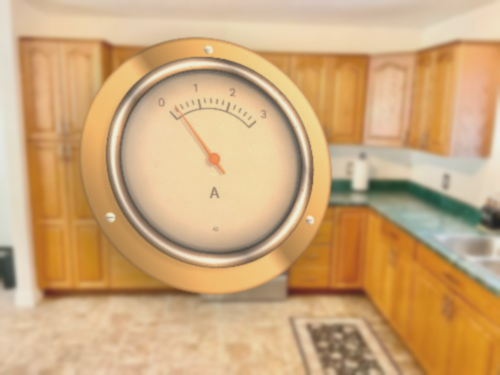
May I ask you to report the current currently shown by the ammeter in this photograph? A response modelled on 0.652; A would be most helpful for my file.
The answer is 0.2; A
